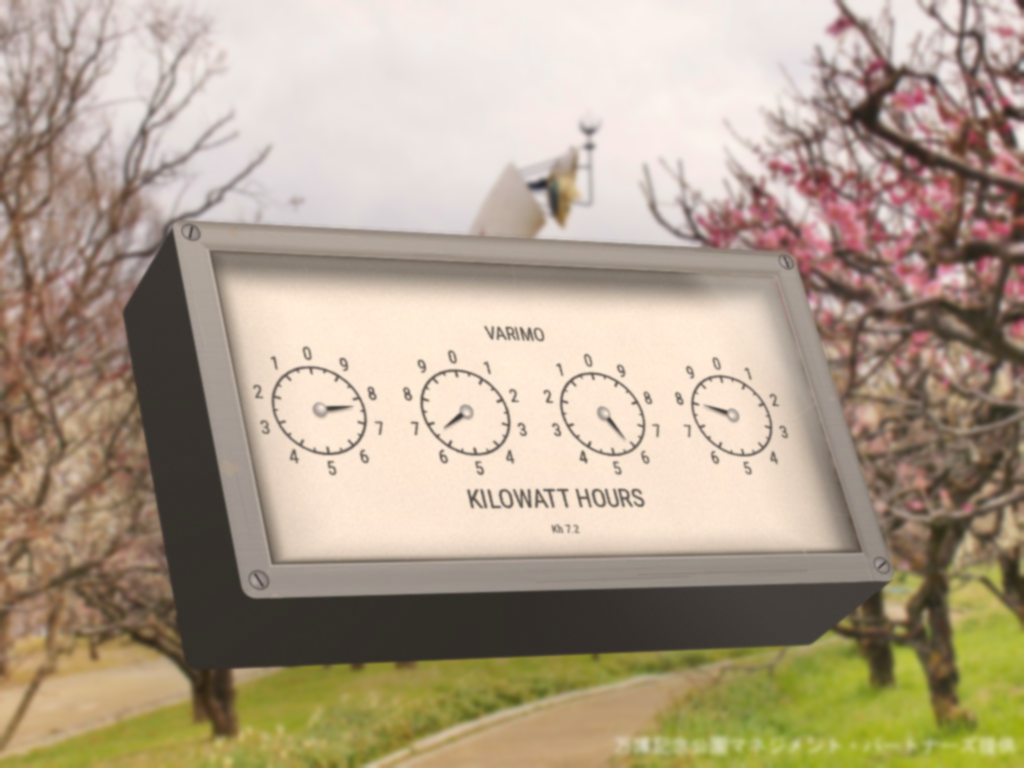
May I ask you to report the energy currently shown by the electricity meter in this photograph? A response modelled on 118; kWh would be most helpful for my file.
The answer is 7658; kWh
